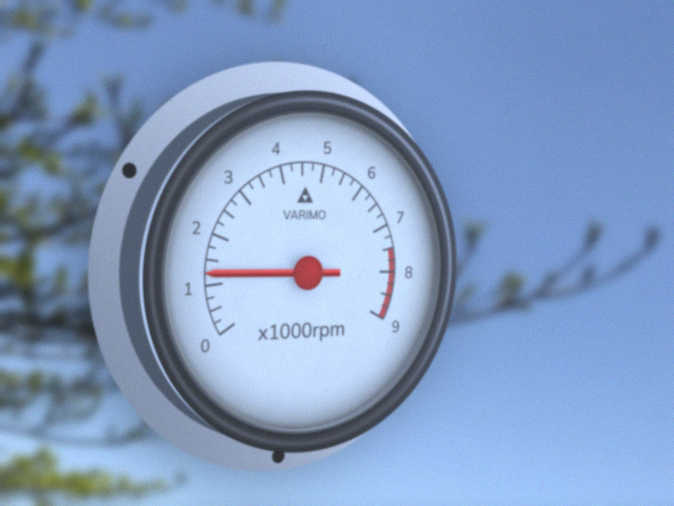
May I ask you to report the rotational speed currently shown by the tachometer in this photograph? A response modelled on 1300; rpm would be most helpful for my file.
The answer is 1250; rpm
